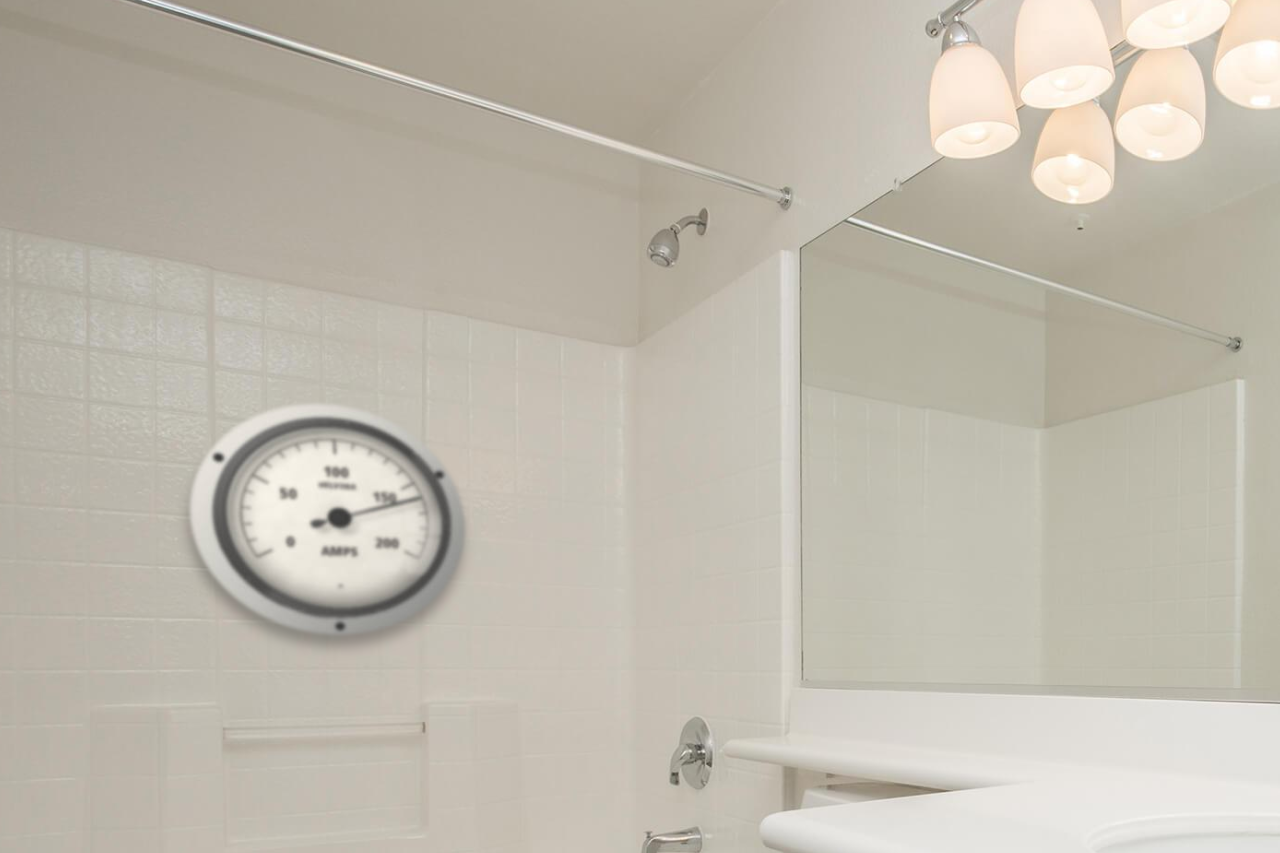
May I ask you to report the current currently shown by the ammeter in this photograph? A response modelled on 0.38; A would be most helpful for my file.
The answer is 160; A
